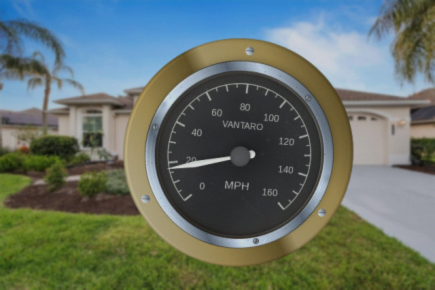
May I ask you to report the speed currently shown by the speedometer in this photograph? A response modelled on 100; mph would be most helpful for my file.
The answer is 17.5; mph
